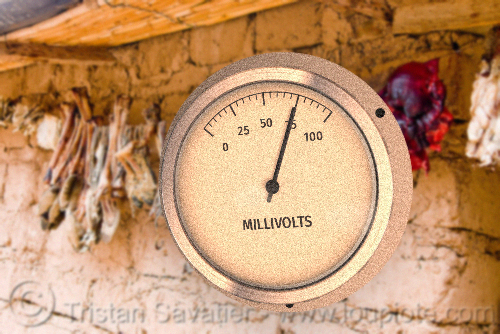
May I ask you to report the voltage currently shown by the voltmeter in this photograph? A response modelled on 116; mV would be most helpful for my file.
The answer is 75; mV
